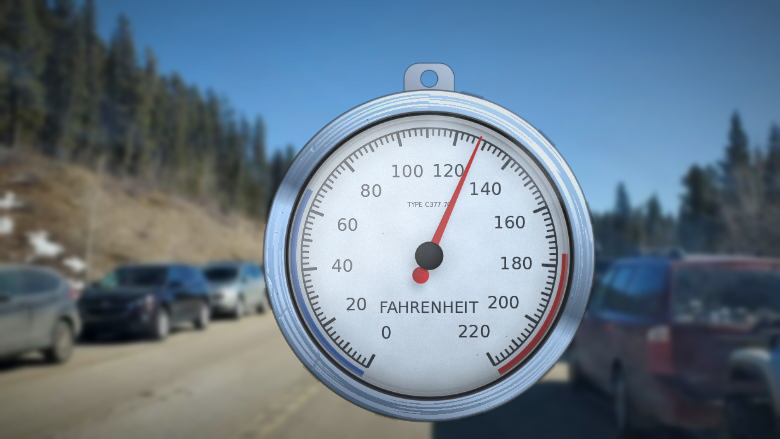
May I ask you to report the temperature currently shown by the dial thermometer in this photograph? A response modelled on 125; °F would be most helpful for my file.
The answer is 128; °F
